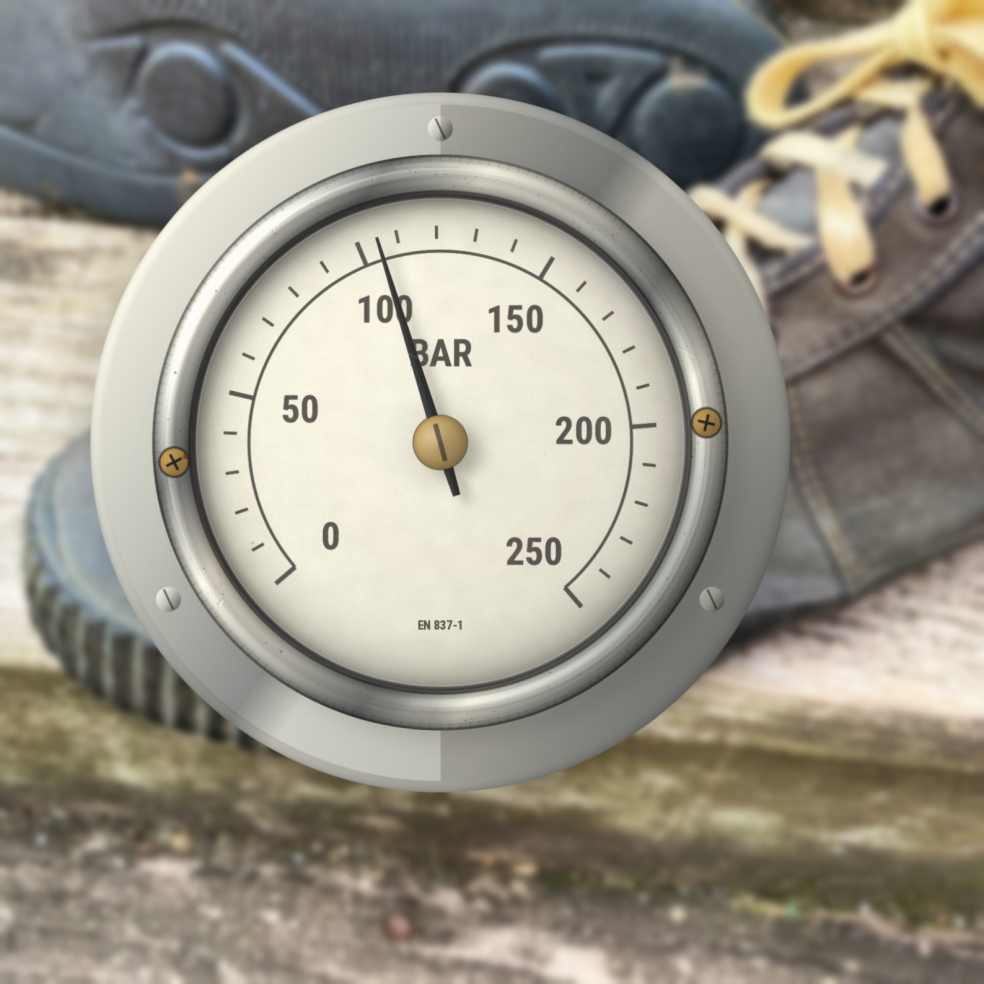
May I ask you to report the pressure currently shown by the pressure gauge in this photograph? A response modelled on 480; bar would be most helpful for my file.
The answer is 105; bar
